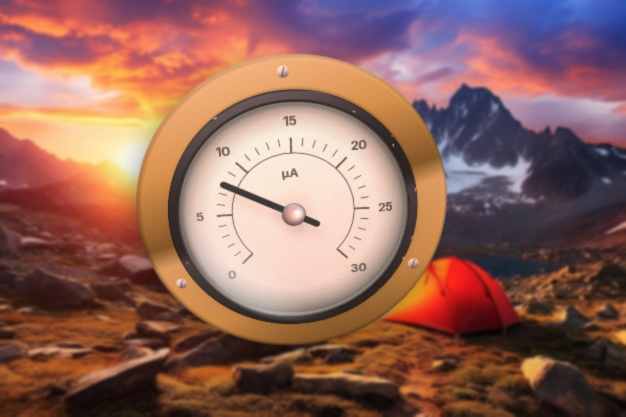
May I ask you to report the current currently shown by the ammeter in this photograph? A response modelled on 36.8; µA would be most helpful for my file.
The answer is 8; µA
